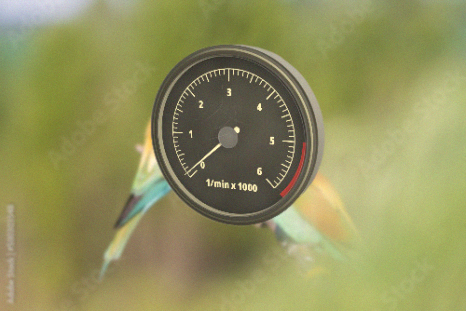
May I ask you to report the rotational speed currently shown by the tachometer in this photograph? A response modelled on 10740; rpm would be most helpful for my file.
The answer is 100; rpm
